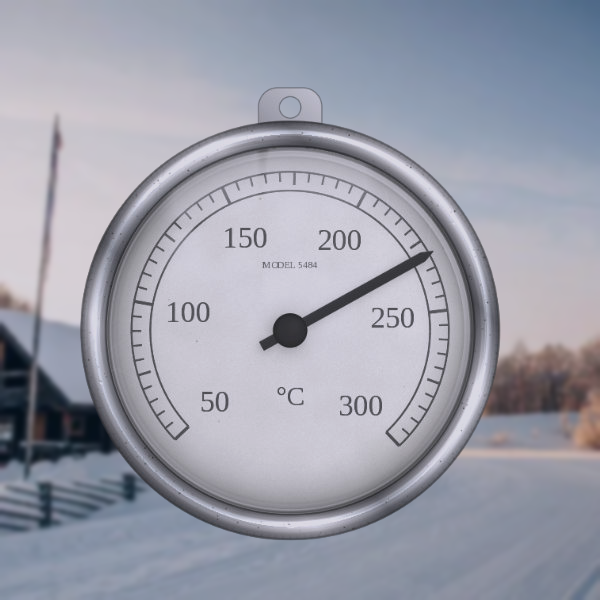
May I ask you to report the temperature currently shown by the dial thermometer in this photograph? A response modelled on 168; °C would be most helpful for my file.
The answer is 230; °C
